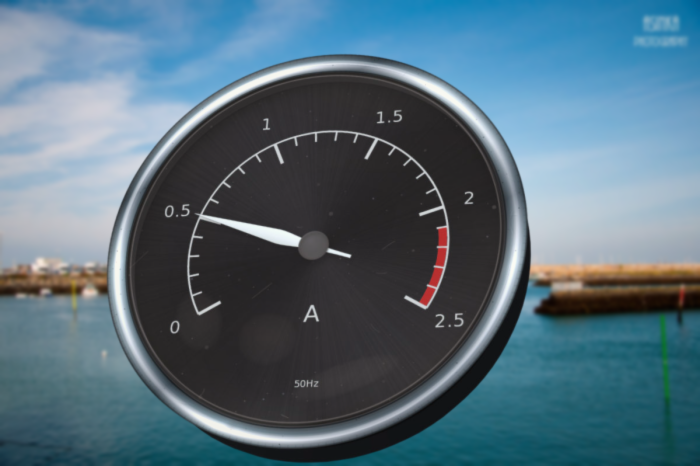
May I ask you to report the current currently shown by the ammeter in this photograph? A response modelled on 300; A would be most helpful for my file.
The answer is 0.5; A
